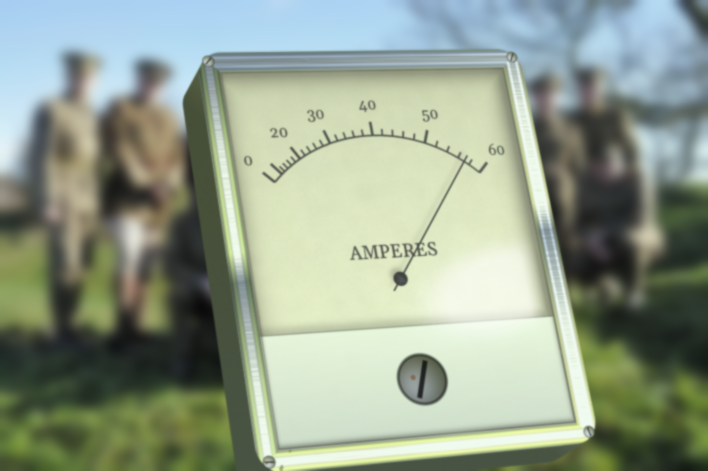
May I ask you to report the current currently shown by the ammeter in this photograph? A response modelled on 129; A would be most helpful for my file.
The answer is 57; A
